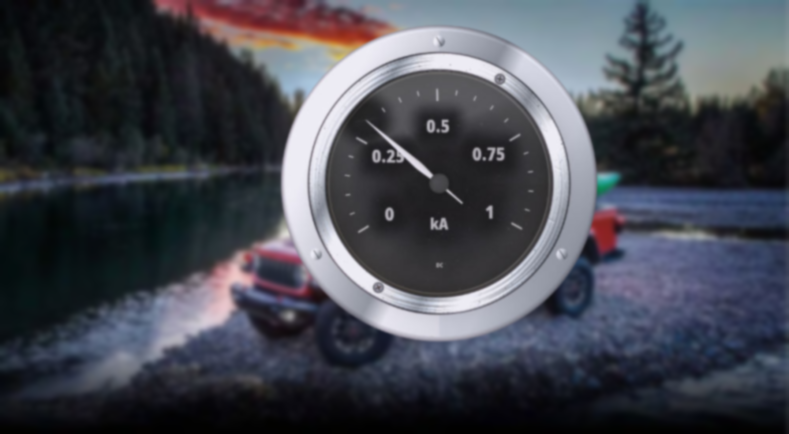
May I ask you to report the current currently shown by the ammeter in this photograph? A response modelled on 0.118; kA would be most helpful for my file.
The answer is 0.3; kA
